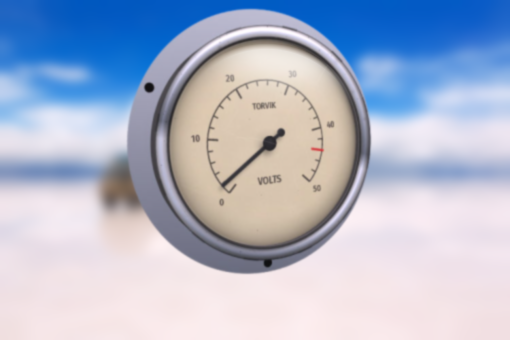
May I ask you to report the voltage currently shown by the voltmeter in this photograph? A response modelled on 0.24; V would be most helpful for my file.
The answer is 2; V
